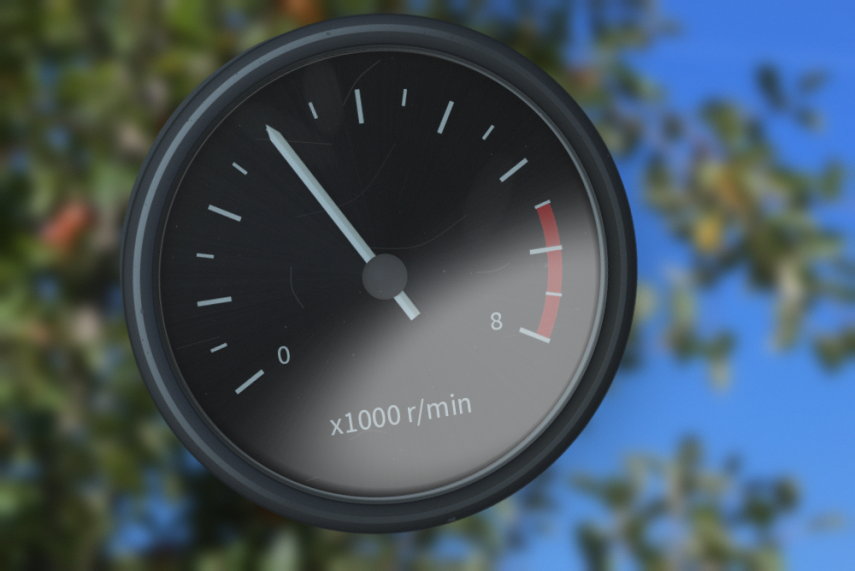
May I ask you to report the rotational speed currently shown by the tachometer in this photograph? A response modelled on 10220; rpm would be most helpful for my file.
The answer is 3000; rpm
